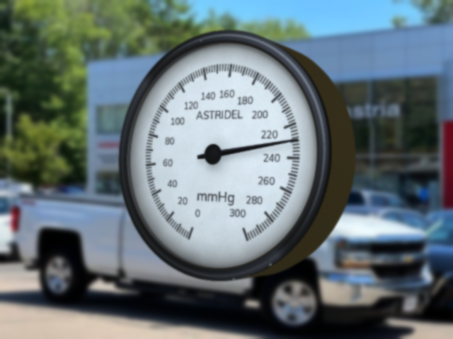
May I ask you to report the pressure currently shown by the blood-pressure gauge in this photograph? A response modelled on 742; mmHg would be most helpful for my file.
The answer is 230; mmHg
